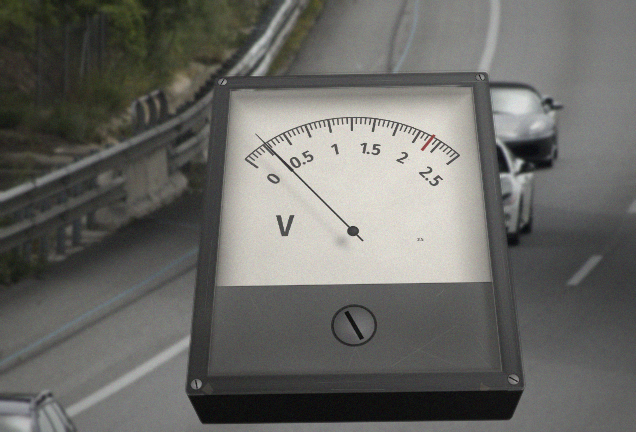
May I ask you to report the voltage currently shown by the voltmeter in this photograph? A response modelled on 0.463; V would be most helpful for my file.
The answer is 0.25; V
